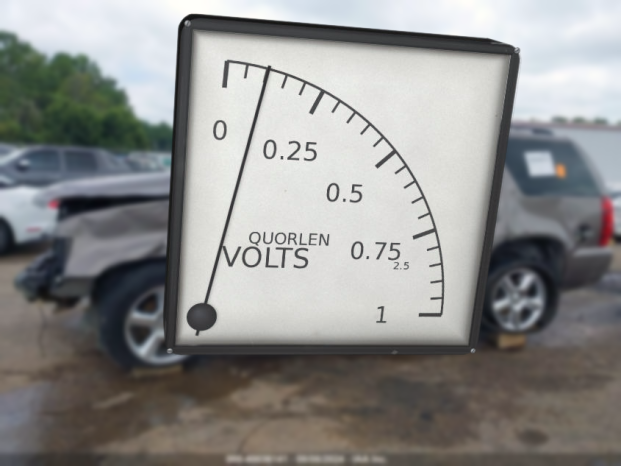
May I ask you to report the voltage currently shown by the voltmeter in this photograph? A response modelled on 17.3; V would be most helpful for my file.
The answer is 0.1; V
